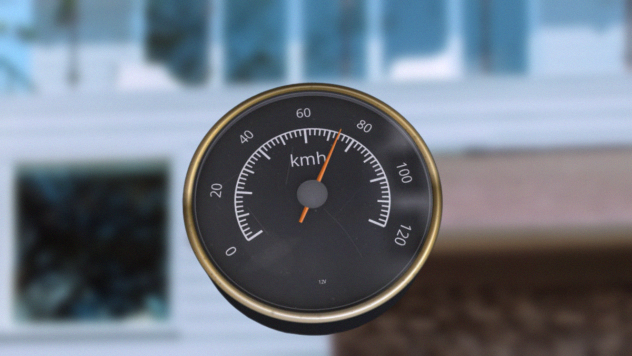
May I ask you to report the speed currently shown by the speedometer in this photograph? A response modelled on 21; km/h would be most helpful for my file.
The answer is 74; km/h
